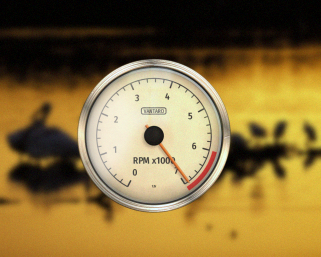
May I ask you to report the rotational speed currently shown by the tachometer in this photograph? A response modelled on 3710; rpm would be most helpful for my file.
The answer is 6900; rpm
